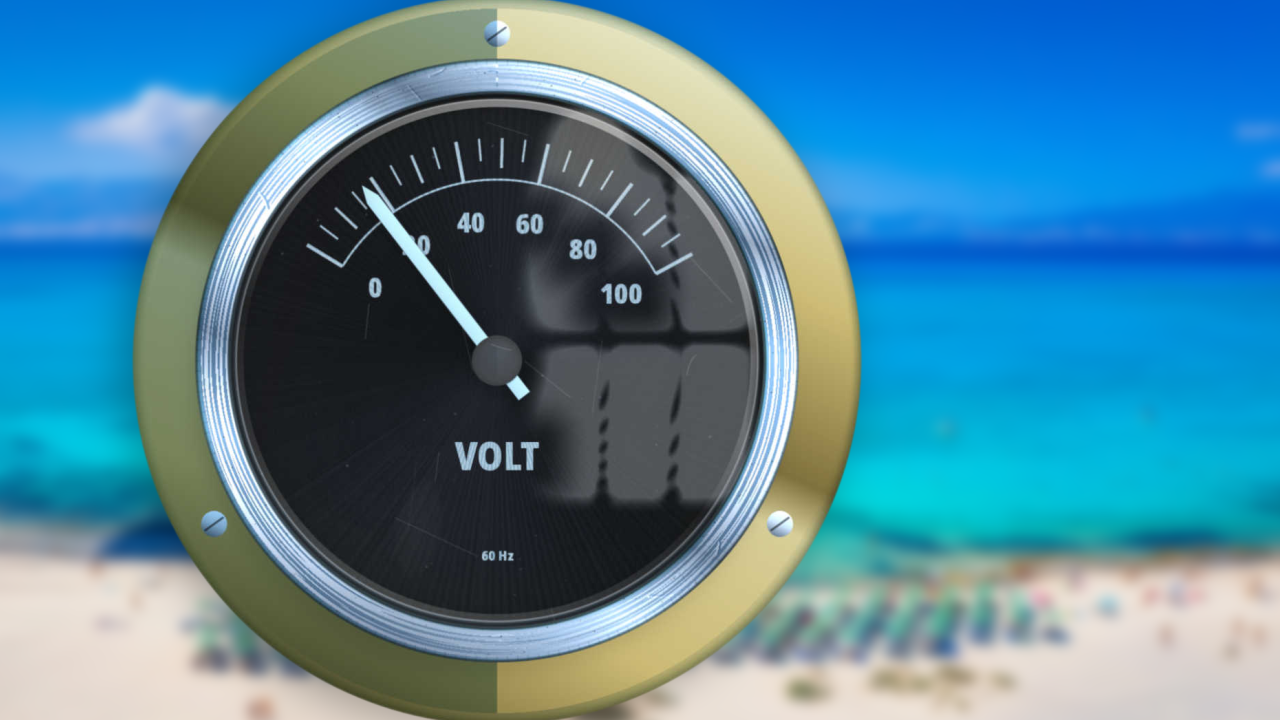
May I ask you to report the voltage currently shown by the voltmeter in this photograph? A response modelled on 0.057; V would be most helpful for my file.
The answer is 17.5; V
